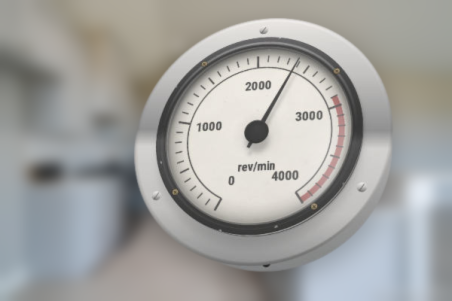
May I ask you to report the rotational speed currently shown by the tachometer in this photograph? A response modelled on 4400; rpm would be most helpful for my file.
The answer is 2400; rpm
